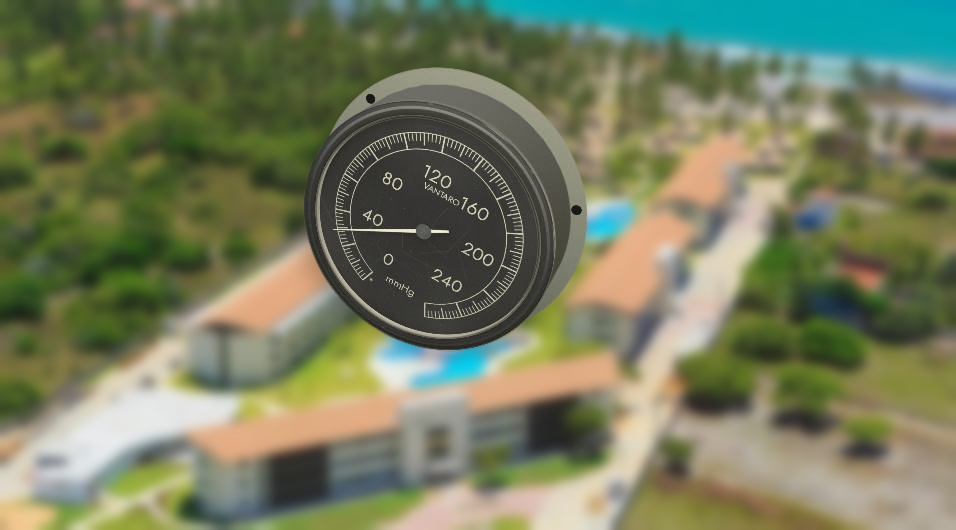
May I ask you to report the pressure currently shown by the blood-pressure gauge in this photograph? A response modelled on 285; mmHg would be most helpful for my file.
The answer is 30; mmHg
